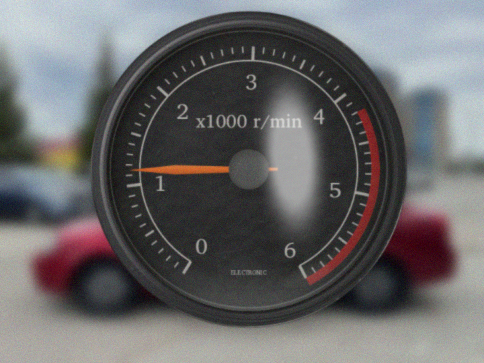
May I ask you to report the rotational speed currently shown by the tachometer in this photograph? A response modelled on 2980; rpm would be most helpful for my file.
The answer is 1150; rpm
